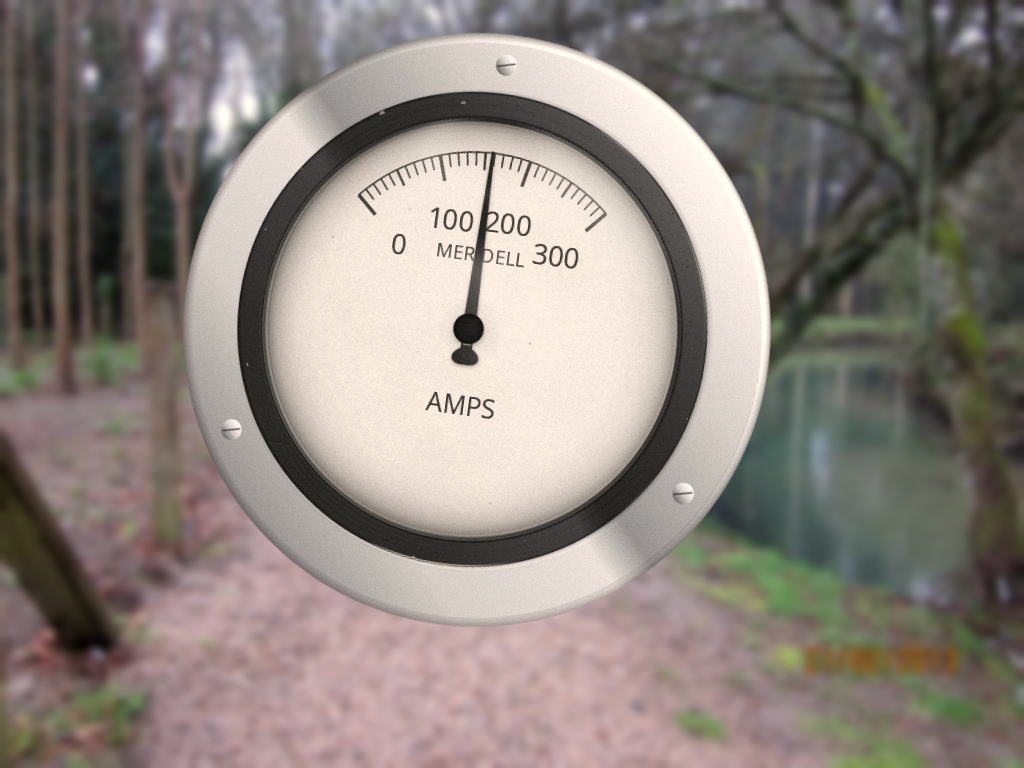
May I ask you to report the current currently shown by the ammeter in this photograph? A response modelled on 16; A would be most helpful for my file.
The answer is 160; A
